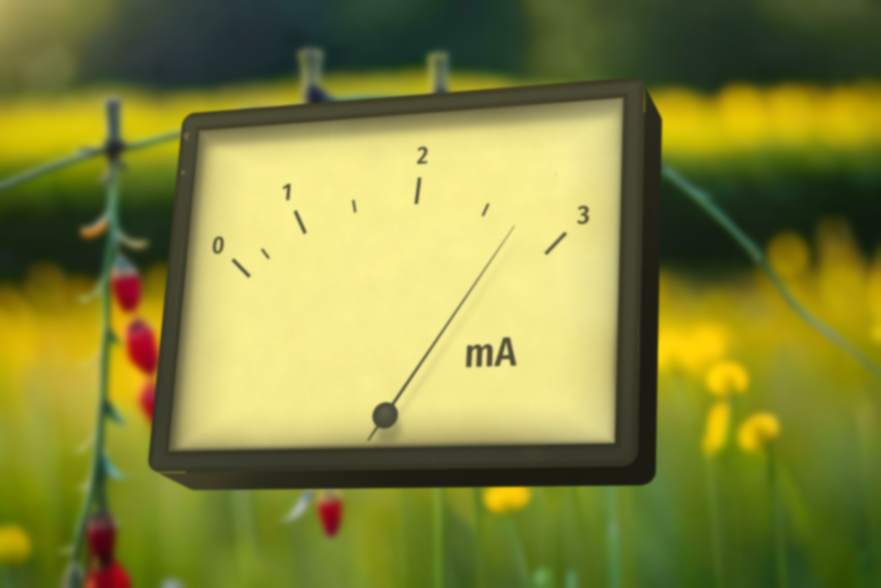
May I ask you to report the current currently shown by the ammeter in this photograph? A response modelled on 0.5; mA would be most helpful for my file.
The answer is 2.75; mA
